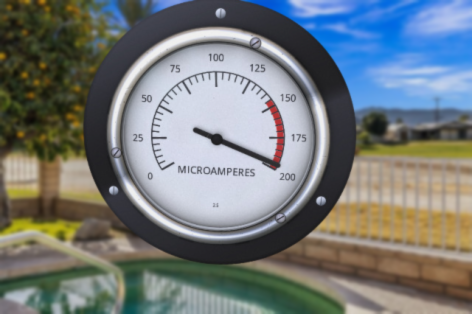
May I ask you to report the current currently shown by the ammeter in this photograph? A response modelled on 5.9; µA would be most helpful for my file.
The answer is 195; µA
